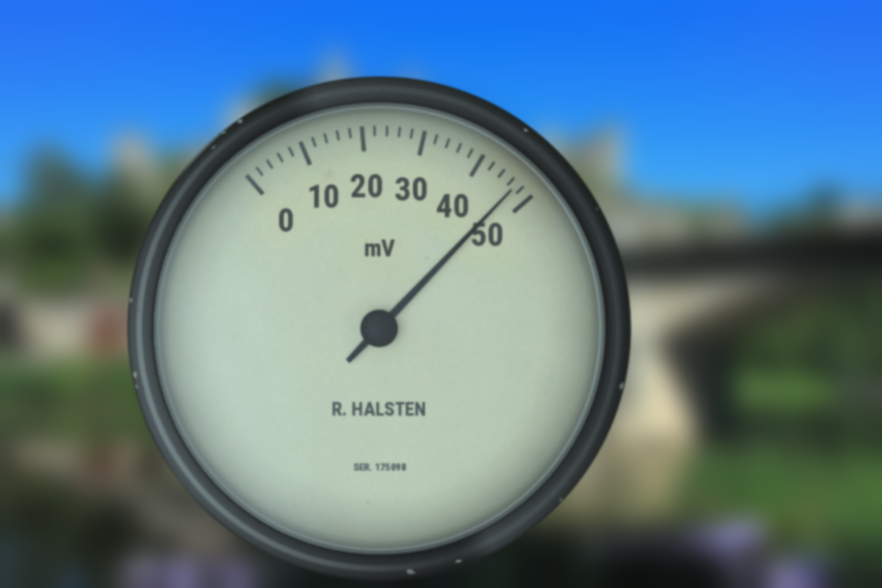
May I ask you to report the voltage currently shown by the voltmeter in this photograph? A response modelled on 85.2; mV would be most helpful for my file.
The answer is 47; mV
